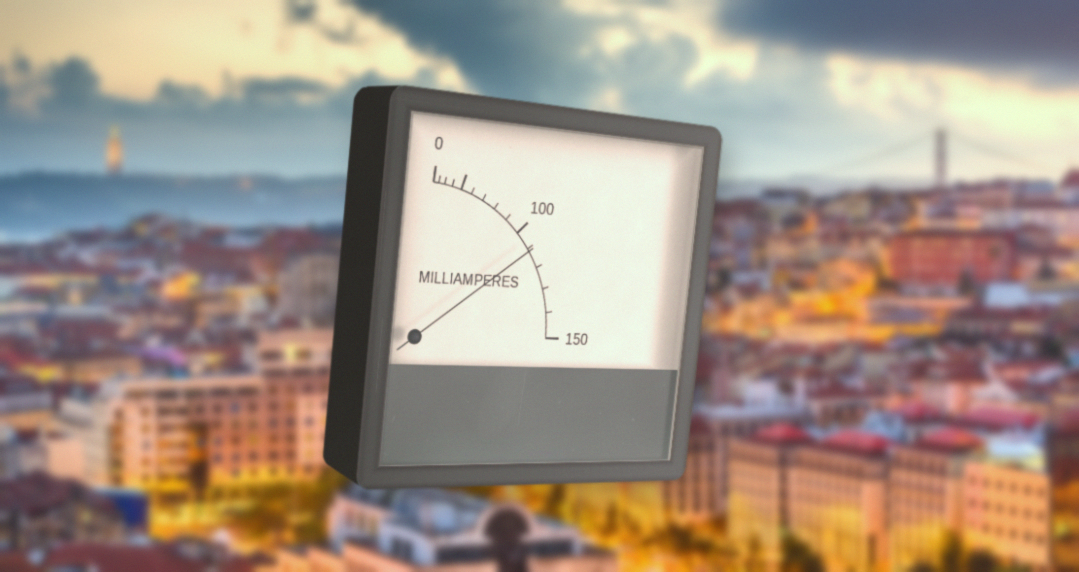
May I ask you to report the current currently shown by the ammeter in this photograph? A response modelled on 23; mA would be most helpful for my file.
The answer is 110; mA
